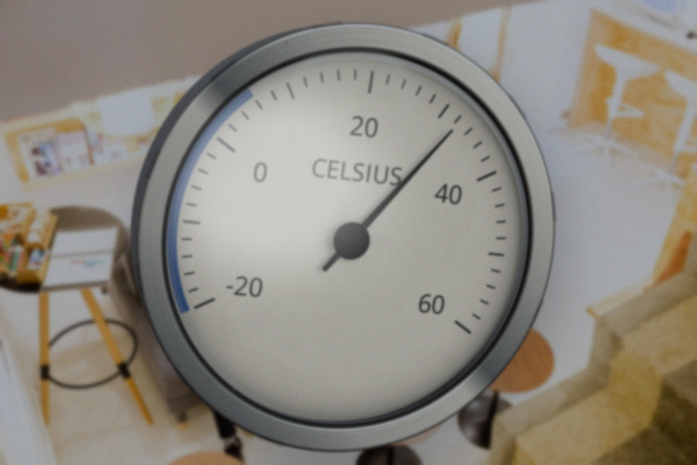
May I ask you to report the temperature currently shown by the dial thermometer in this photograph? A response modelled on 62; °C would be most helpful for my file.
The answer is 32; °C
